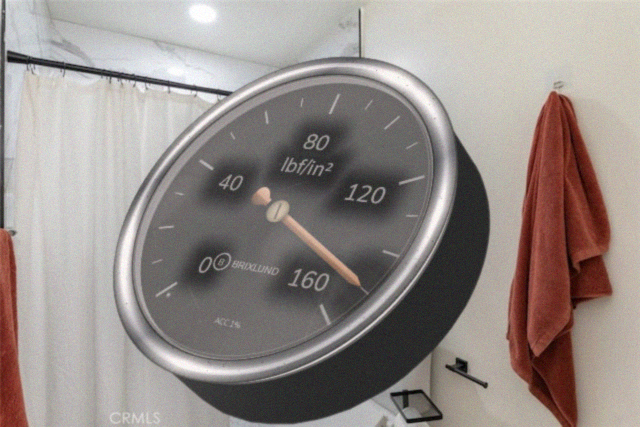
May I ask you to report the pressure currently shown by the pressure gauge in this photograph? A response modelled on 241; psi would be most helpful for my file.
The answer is 150; psi
